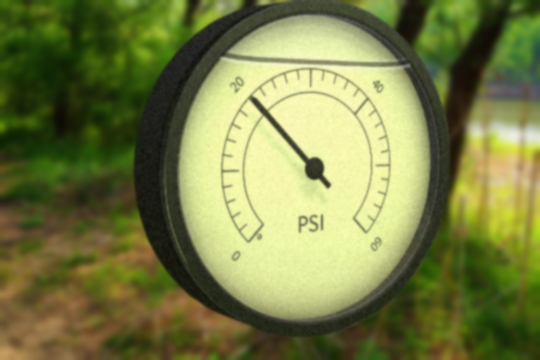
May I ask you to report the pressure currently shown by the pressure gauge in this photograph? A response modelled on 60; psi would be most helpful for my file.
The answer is 20; psi
